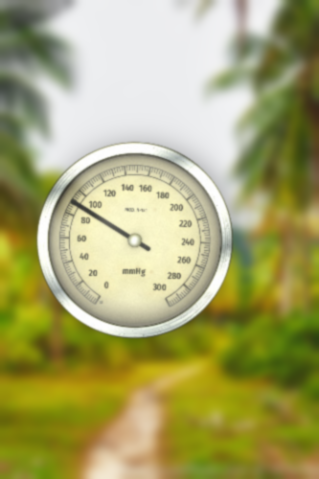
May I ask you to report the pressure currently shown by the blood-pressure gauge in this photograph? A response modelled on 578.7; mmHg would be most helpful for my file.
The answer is 90; mmHg
